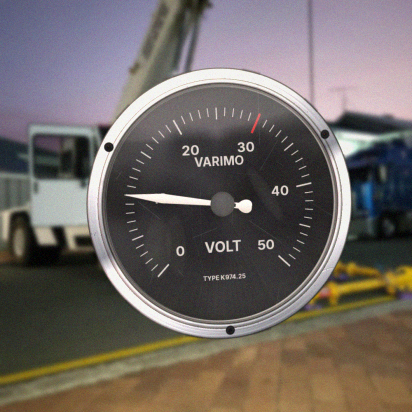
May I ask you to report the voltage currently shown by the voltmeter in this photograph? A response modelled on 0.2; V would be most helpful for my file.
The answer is 10; V
